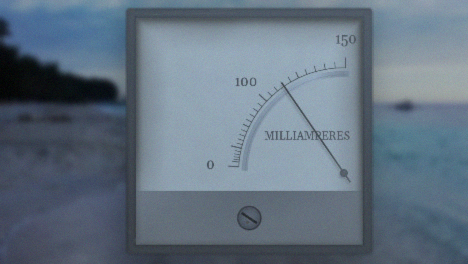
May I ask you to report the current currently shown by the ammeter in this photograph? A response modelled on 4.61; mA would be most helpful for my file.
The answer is 115; mA
